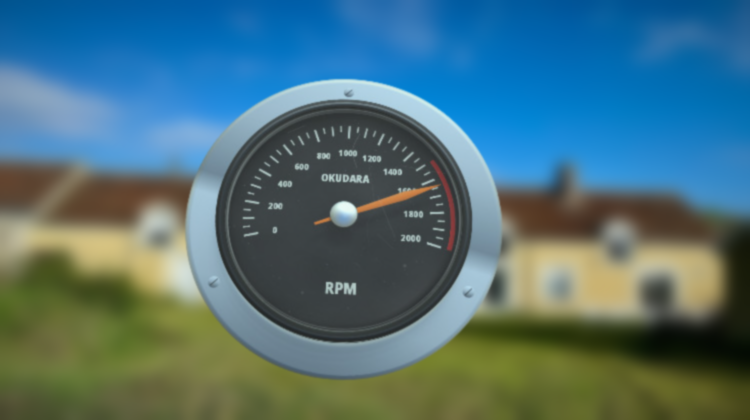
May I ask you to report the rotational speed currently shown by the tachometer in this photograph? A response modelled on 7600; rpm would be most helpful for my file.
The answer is 1650; rpm
